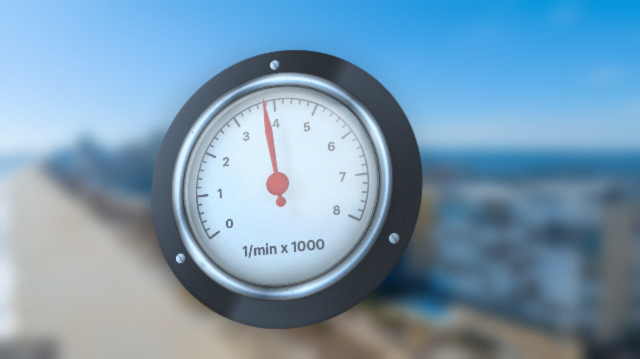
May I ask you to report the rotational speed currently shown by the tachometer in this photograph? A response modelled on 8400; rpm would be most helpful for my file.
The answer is 3800; rpm
